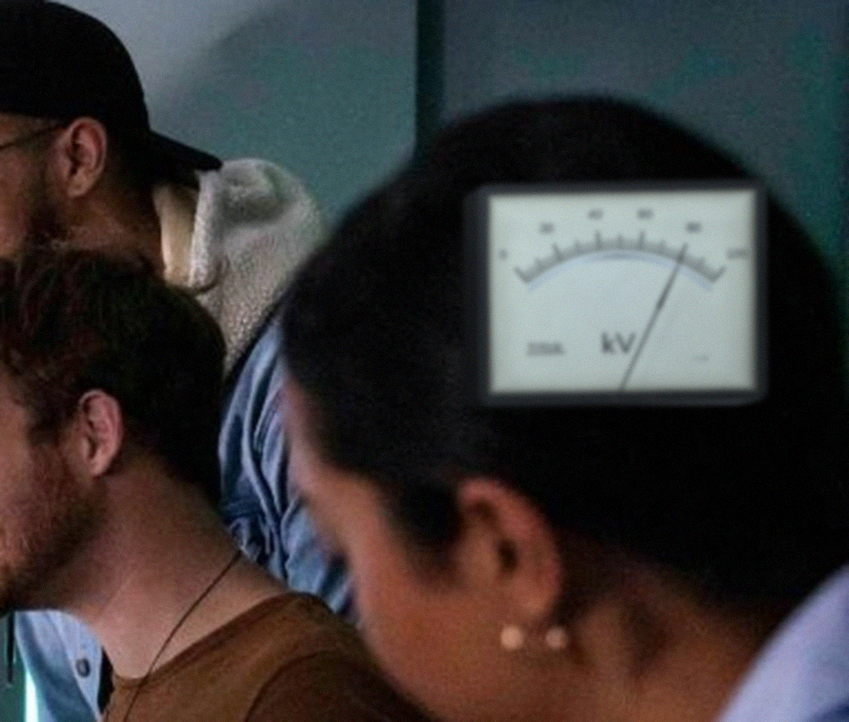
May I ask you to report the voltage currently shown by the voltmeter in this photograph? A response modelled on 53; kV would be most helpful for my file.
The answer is 80; kV
